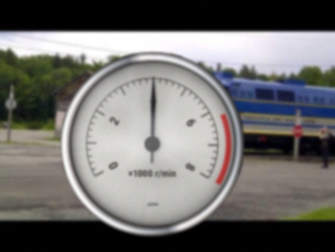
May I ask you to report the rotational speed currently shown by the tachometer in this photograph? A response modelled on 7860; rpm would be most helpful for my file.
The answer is 4000; rpm
